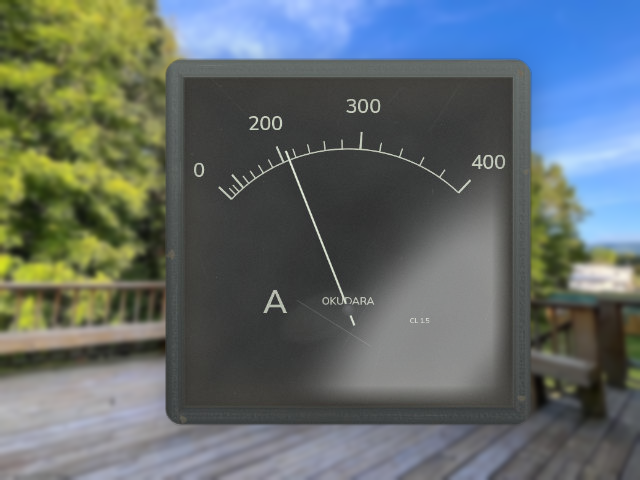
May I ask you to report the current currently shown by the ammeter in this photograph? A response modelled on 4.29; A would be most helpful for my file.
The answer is 210; A
